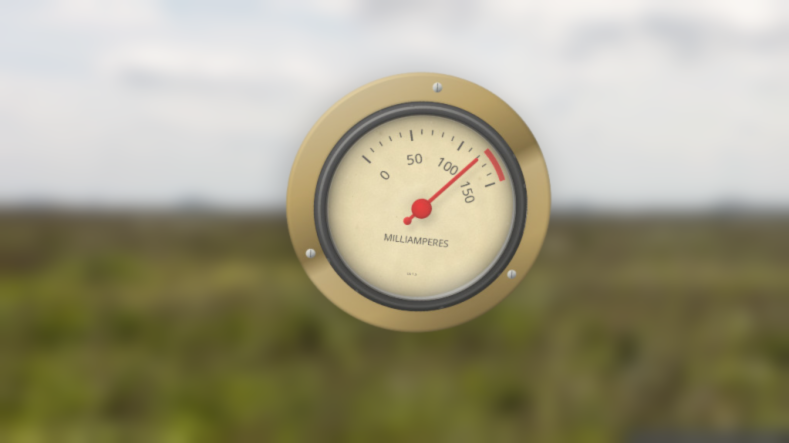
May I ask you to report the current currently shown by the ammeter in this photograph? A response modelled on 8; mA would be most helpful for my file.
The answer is 120; mA
